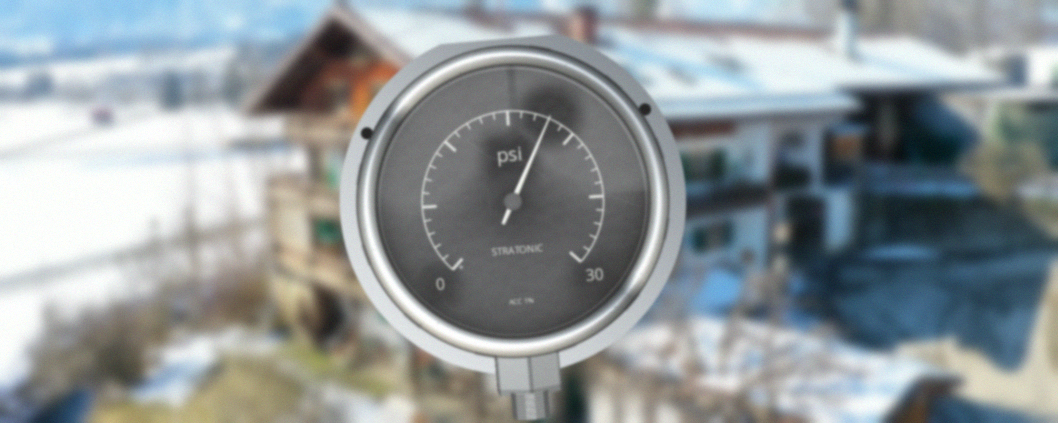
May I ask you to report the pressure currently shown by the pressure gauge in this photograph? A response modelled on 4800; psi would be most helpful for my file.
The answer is 18; psi
